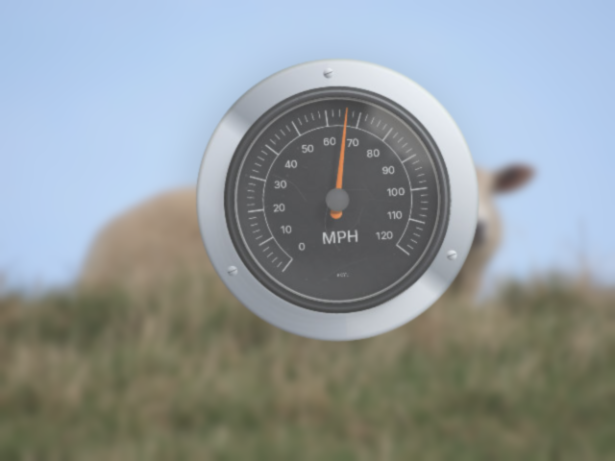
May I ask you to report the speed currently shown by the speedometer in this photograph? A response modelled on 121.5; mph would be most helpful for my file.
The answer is 66; mph
